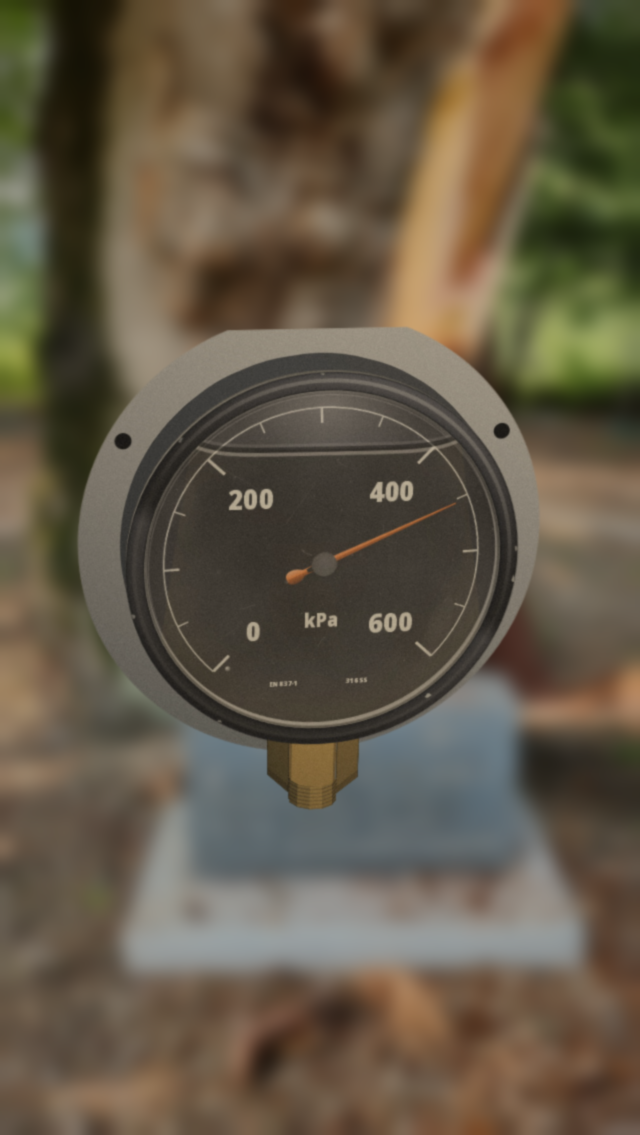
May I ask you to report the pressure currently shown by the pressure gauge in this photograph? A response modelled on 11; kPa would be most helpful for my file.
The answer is 450; kPa
